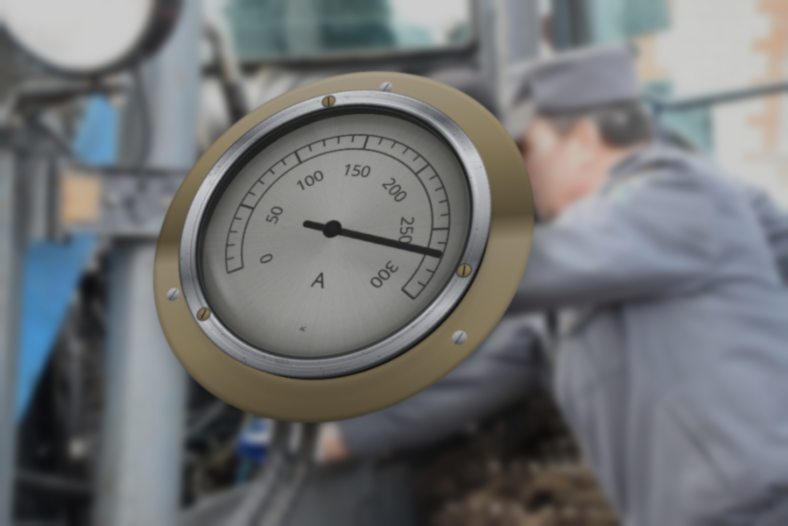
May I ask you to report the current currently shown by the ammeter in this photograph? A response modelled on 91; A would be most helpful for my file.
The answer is 270; A
